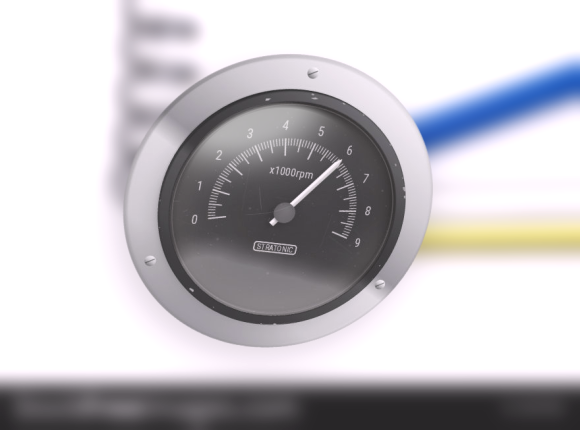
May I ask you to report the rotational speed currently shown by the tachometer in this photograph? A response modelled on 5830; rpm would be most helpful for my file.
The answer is 6000; rpm
